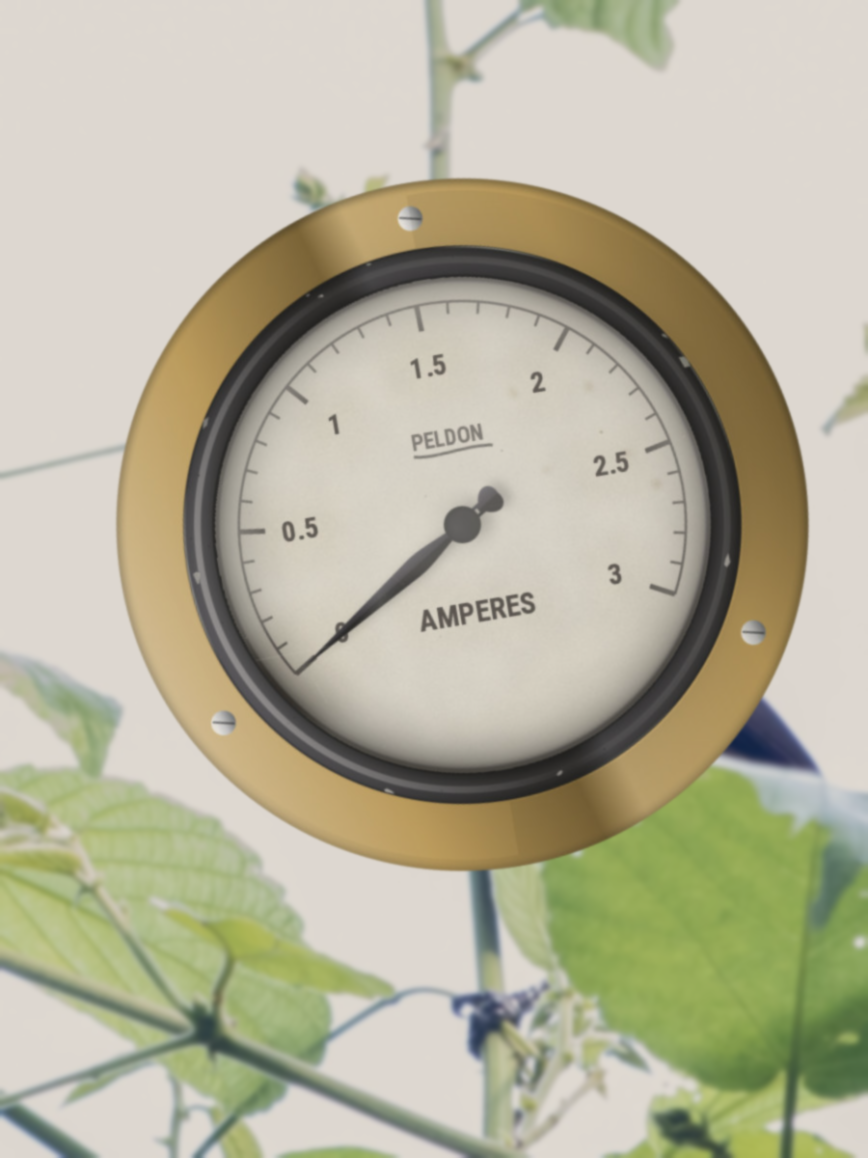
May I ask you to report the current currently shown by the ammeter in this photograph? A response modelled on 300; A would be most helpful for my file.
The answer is 0; A
